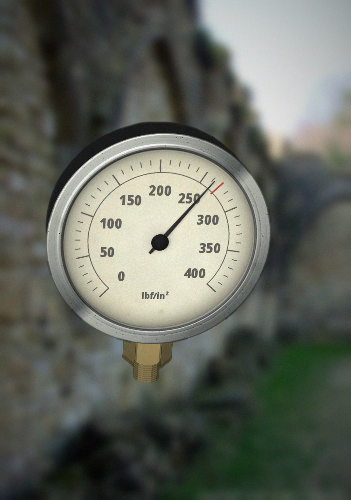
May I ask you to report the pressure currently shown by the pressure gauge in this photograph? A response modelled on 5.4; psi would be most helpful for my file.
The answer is 260; psi
